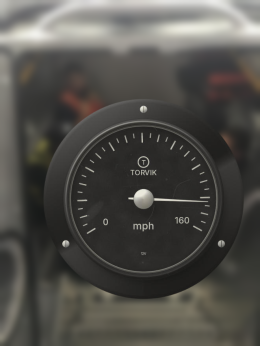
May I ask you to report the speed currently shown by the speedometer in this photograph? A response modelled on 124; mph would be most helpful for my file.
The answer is 142.5; mph
